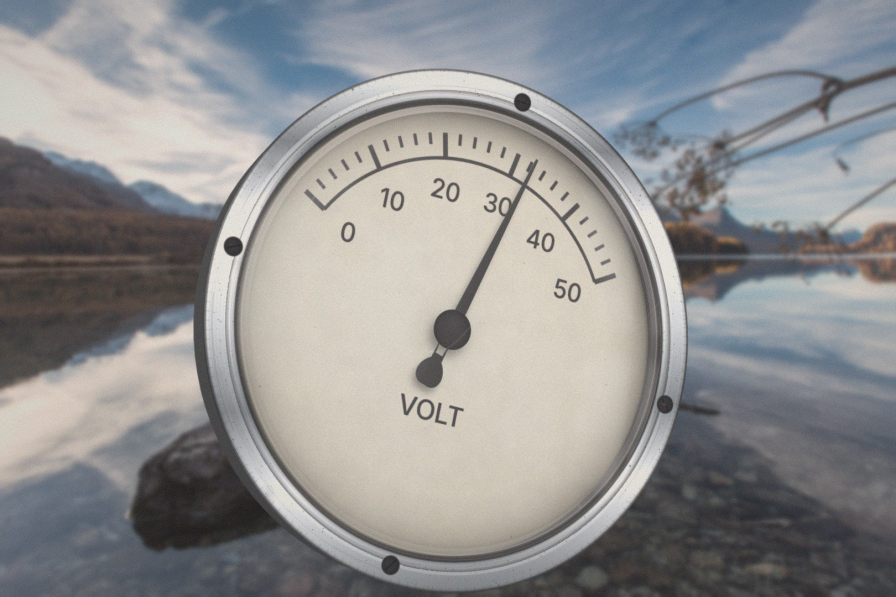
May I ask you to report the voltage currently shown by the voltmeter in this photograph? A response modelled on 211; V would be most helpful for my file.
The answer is 32; V
